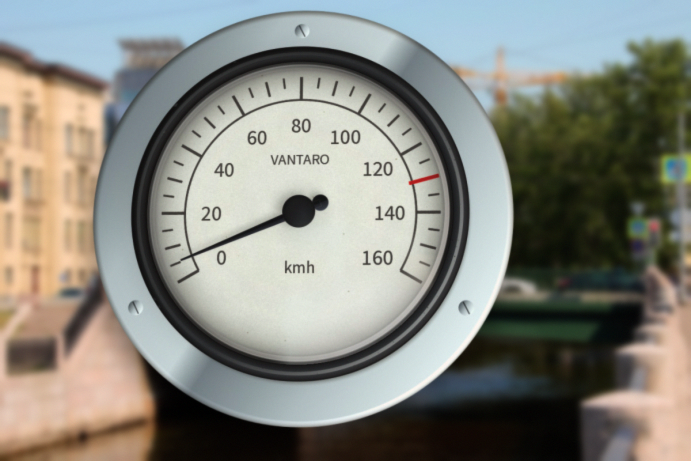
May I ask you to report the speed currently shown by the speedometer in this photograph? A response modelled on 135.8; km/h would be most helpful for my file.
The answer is 5; km/h
